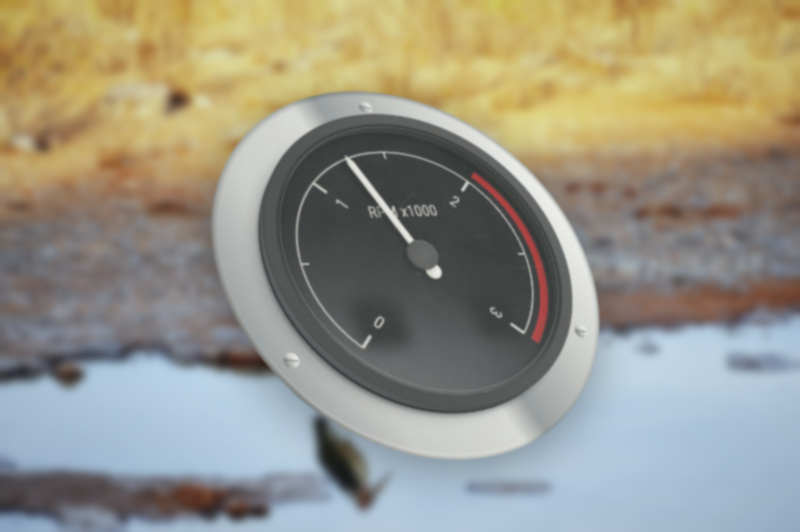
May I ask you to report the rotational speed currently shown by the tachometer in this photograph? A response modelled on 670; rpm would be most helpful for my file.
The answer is 1250; rpm
